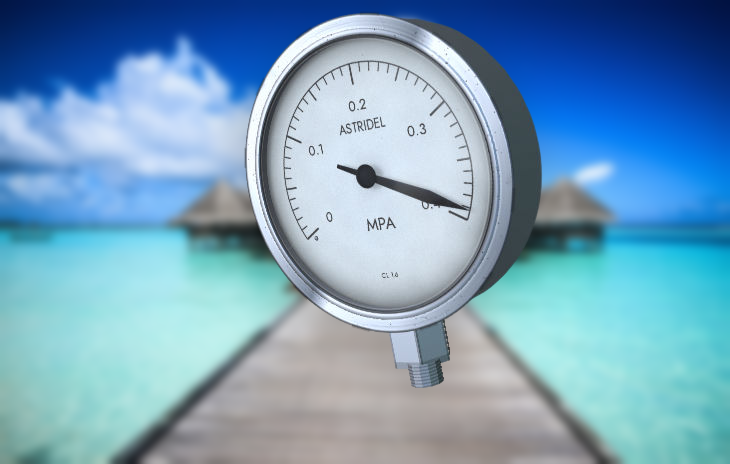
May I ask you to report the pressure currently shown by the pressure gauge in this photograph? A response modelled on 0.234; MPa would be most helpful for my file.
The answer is 0.39; MPa
